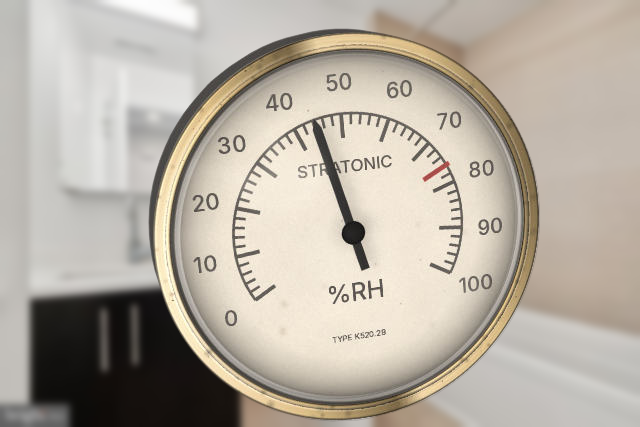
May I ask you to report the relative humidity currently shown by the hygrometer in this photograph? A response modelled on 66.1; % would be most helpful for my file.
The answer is 44; %
